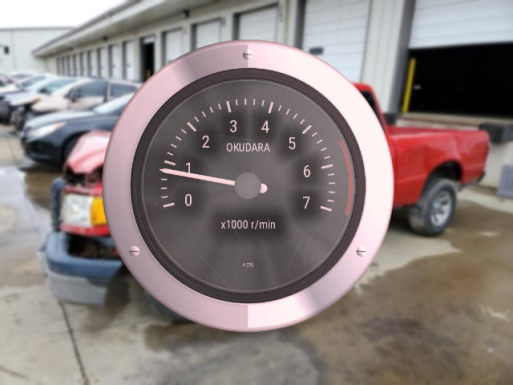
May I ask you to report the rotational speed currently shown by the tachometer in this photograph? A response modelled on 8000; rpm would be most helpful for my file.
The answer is 800; rpm
